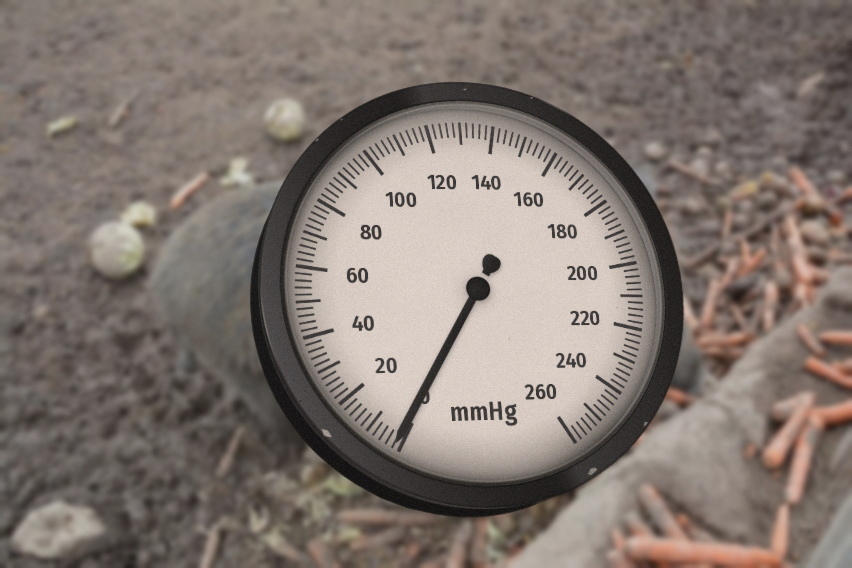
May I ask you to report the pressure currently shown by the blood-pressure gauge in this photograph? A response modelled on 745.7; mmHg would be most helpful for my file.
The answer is 2; mmHg
